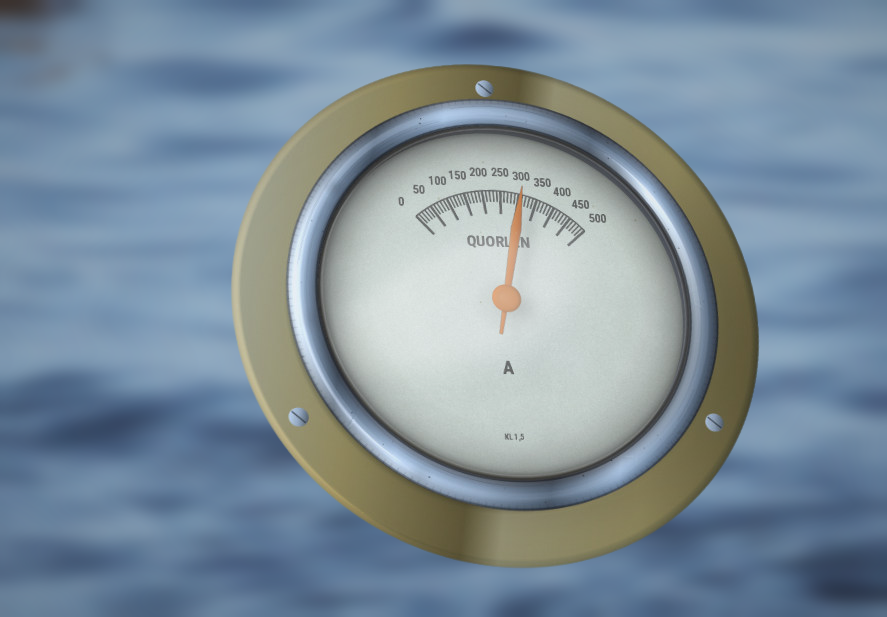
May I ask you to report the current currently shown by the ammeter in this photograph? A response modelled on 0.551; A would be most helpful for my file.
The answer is 300; A
